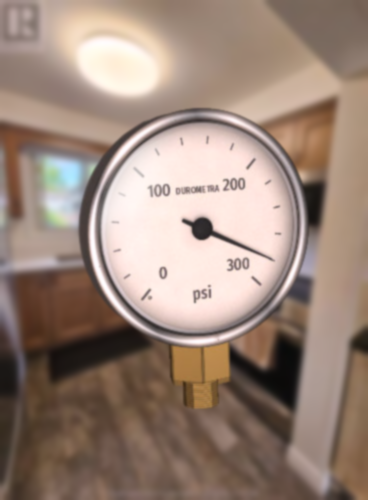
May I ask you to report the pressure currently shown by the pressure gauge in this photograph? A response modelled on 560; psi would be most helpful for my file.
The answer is 280; psi
